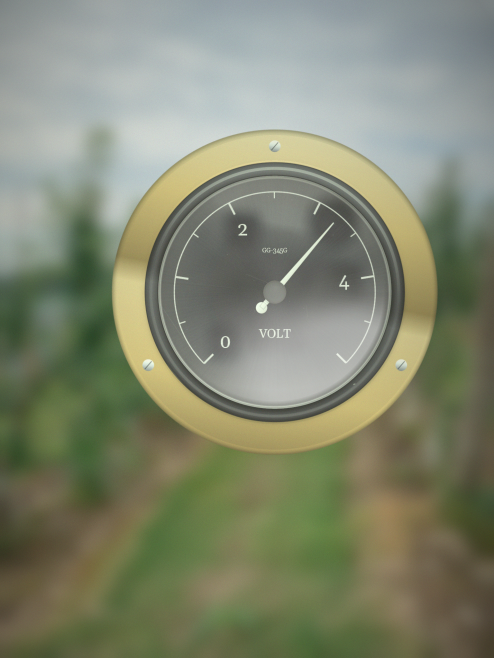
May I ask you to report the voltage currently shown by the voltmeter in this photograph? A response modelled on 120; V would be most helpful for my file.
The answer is 3.25; V
